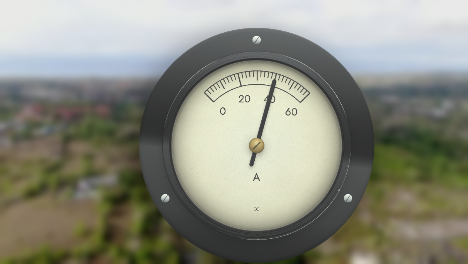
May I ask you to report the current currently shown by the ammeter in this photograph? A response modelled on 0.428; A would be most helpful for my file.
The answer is 40; A
